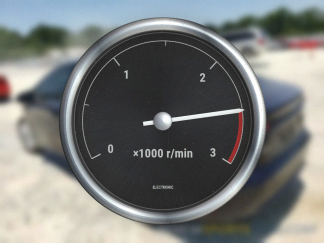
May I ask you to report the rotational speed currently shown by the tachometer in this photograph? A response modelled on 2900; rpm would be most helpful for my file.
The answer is 2500; rpm
